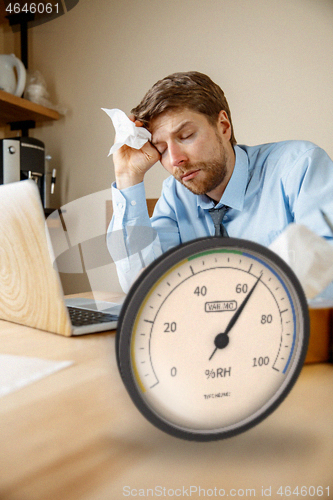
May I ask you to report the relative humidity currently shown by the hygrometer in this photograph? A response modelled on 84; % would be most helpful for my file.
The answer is 64; %
